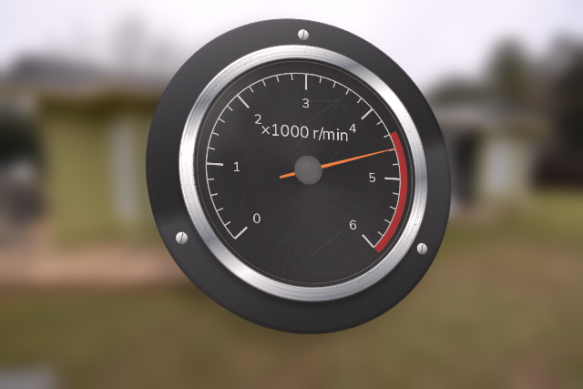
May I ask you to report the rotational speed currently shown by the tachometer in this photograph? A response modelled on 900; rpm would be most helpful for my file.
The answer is 4600; rpm
